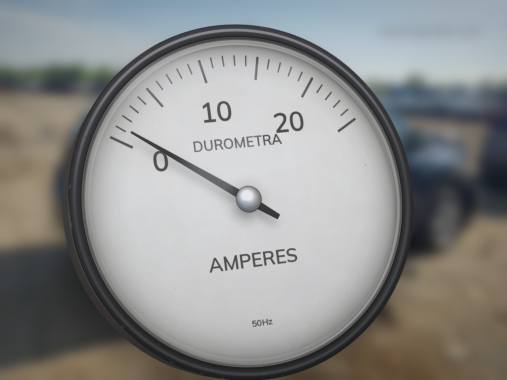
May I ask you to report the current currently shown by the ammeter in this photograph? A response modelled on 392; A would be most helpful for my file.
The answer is 1; A
